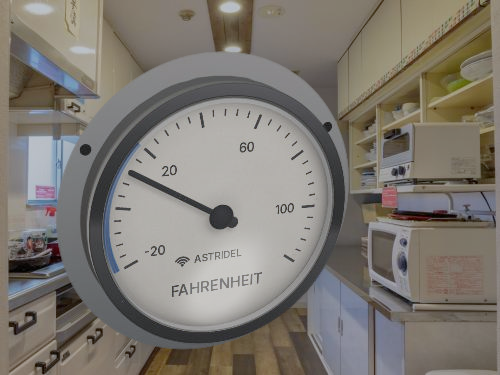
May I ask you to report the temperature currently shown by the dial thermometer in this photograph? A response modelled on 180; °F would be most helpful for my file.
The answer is 12; °F
